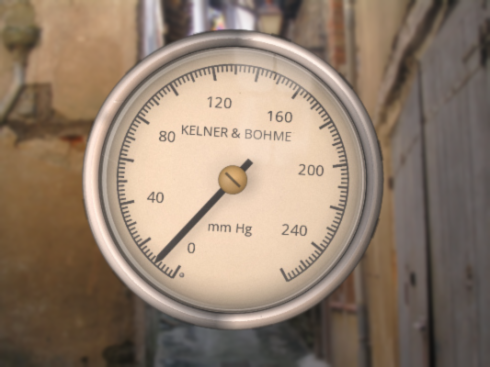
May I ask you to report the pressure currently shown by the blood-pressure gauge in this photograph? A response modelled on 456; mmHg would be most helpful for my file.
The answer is 10; mmHg
